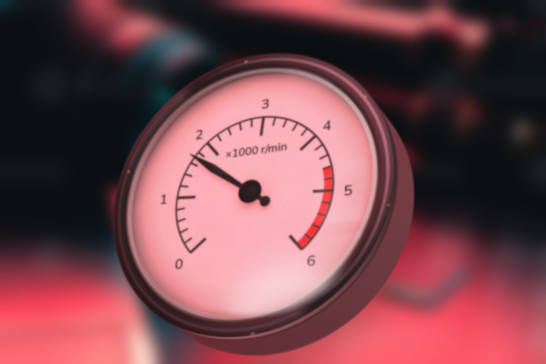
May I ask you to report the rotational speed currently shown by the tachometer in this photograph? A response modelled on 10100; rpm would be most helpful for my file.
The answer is 1700; rpm
